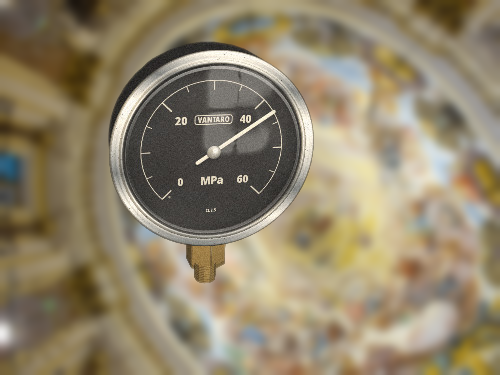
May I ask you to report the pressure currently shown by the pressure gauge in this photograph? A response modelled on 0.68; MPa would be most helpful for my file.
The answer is 42.5; MPa
